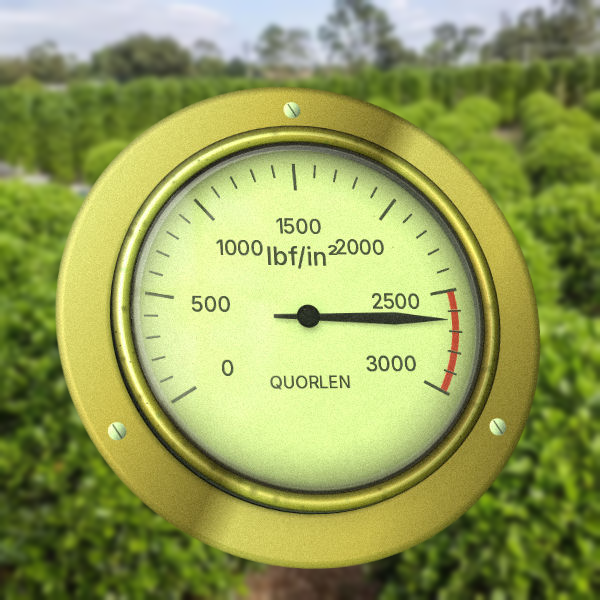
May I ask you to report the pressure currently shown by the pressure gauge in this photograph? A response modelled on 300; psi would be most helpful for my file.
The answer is 2650; psi
